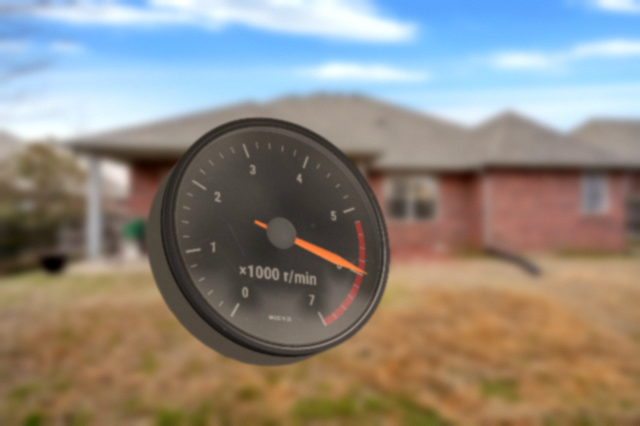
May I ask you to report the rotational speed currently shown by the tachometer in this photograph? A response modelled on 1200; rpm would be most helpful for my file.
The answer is 6000; rpm
